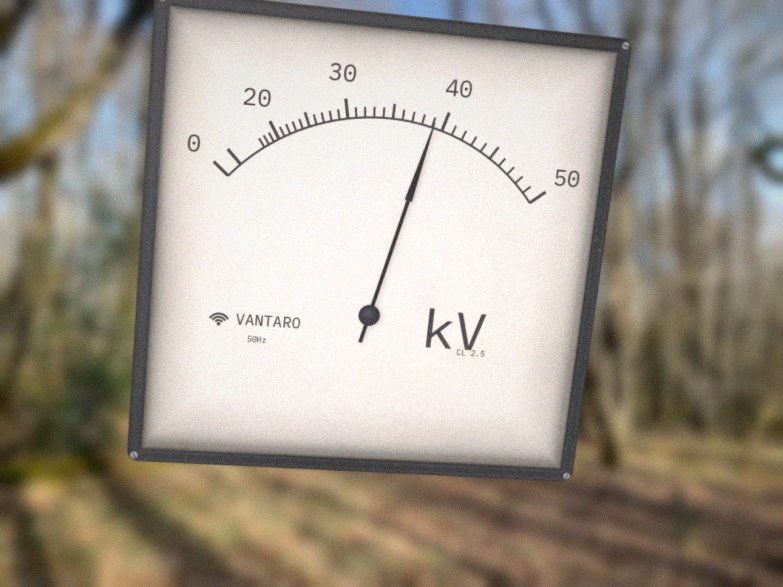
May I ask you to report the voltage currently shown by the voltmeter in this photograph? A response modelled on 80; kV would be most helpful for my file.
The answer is 39; kV
